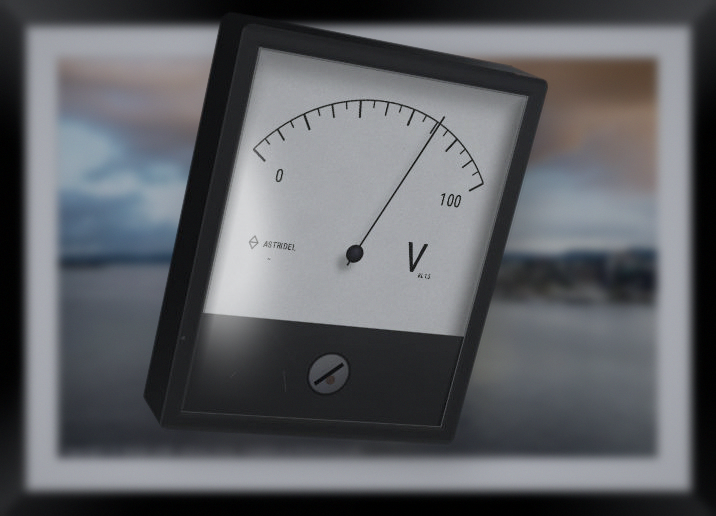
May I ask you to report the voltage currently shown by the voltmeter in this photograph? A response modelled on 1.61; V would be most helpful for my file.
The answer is 70; V
